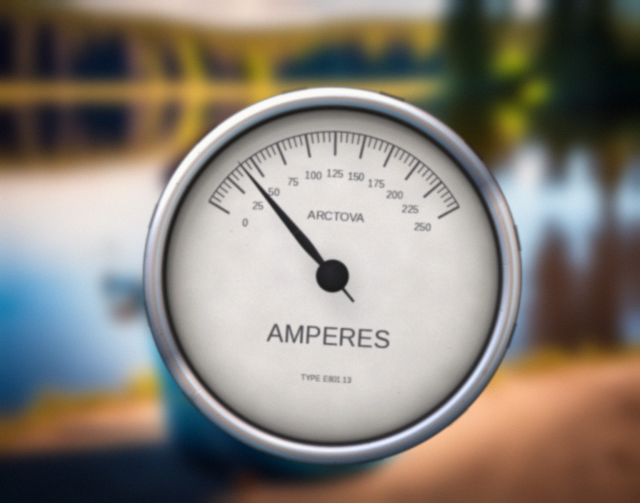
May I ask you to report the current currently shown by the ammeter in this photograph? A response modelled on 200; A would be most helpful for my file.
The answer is 40; A
